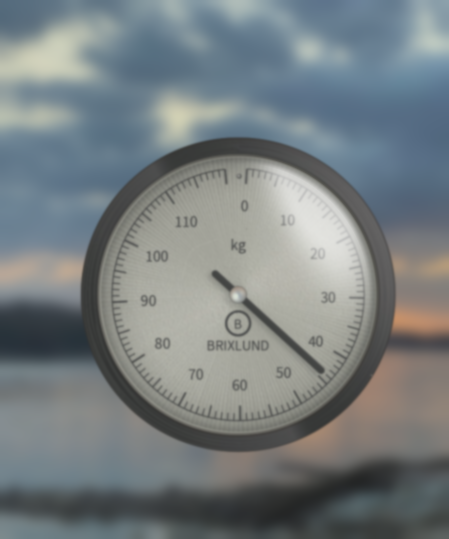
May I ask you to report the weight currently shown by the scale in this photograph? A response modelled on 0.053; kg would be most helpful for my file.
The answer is 44; kg
